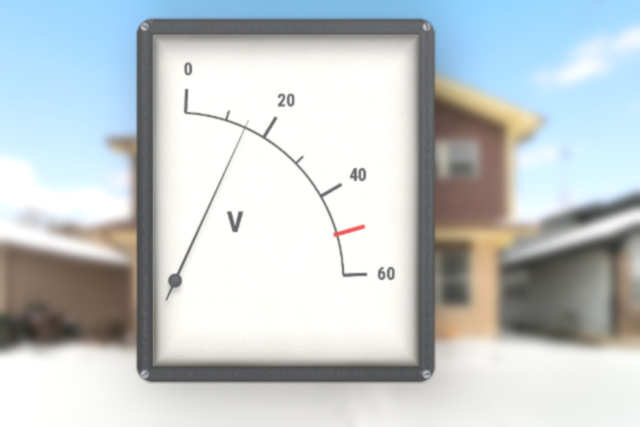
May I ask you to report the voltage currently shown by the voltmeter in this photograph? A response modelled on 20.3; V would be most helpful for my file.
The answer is 15; V
